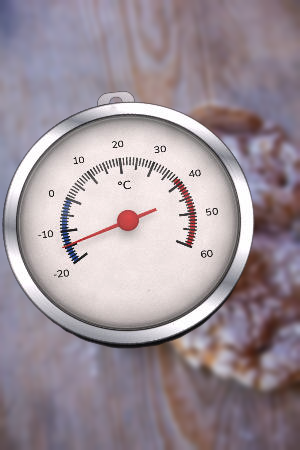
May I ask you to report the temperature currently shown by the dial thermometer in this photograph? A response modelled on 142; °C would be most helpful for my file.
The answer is -15; °C
